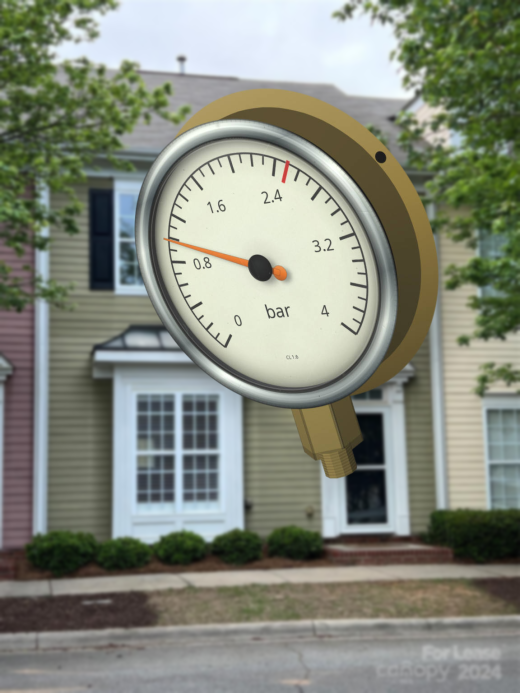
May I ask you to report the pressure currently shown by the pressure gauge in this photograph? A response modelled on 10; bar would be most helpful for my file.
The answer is 1; bar
